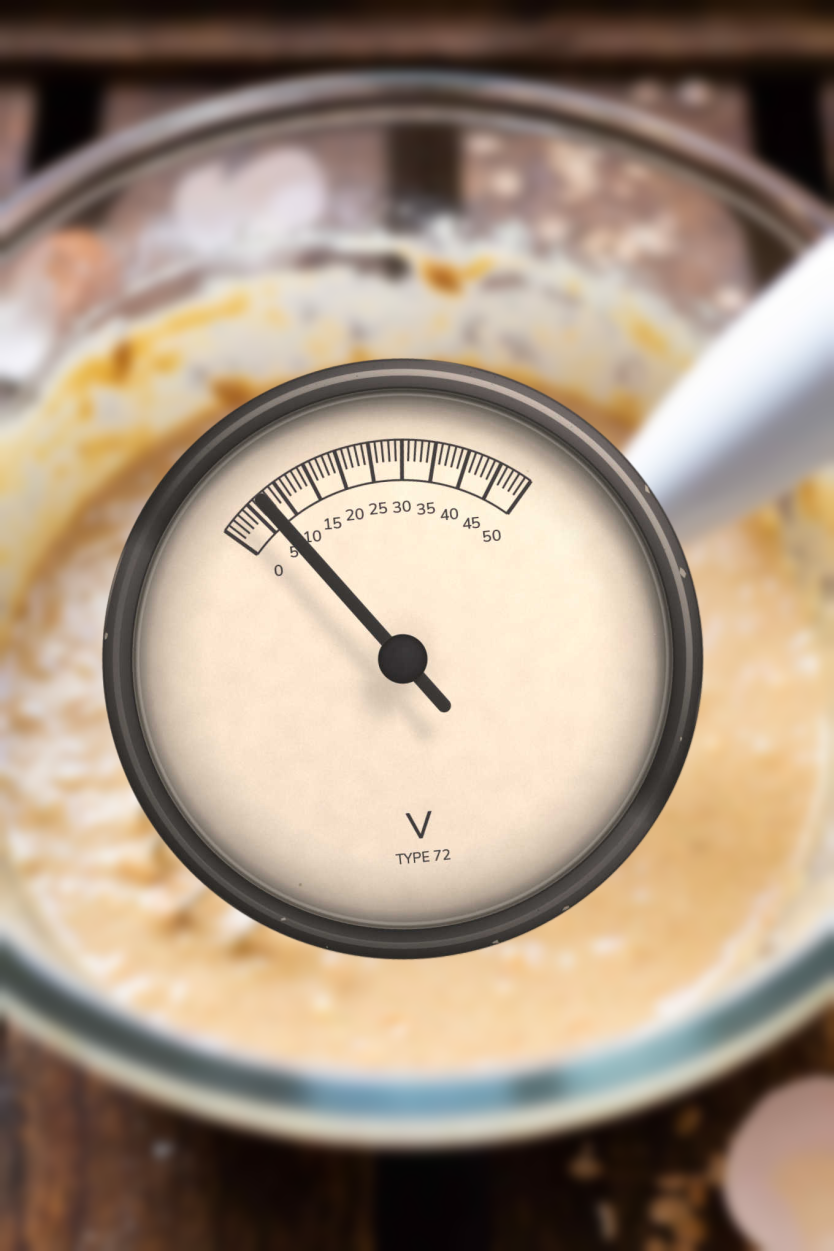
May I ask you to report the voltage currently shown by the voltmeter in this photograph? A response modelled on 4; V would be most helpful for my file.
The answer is 7; V
